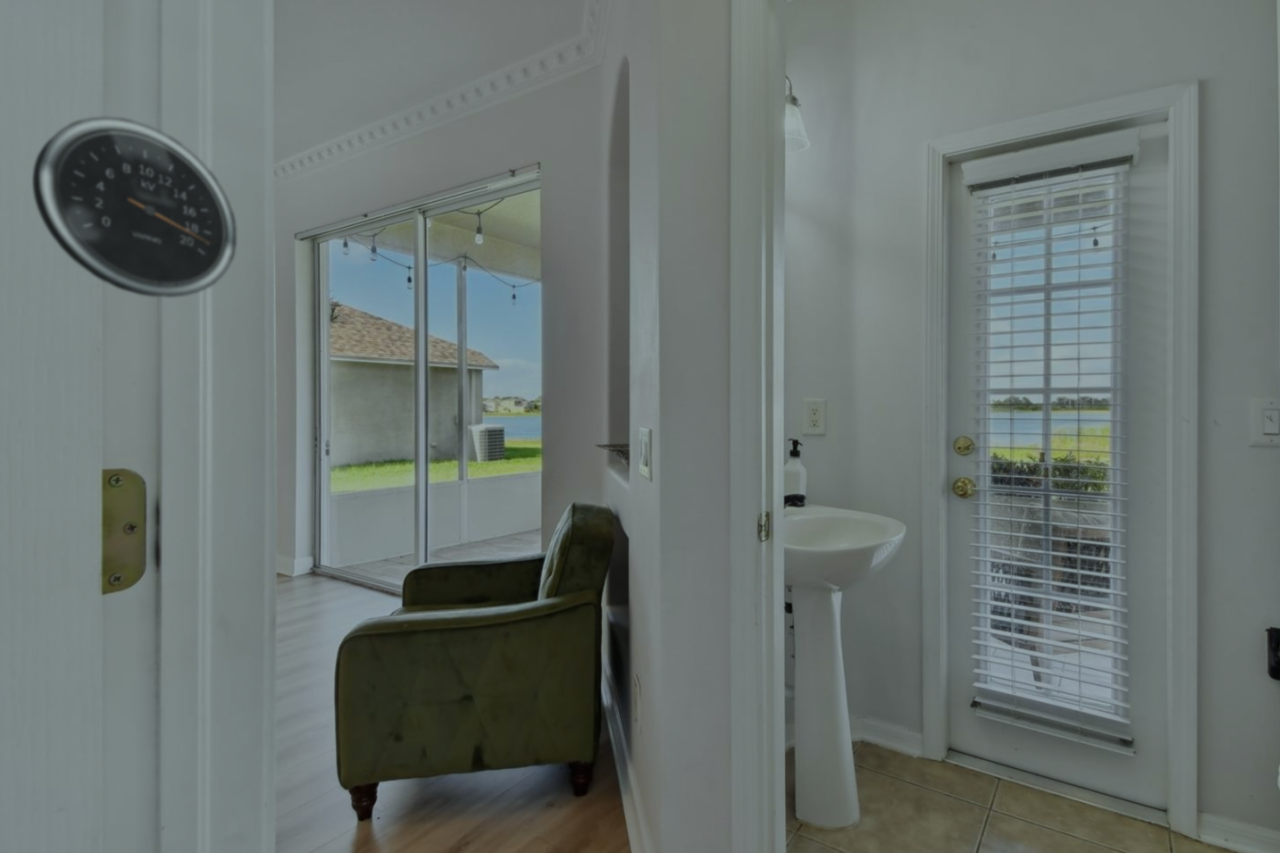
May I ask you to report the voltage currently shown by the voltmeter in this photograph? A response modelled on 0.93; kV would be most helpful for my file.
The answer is 19; kV
